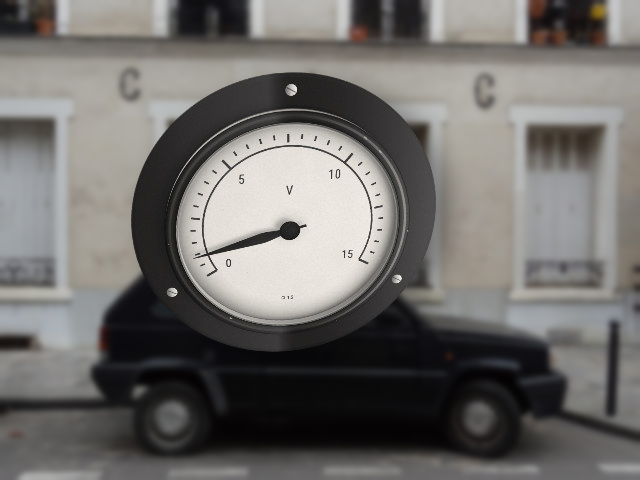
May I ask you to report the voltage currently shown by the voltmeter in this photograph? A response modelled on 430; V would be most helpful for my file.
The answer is 1; V
